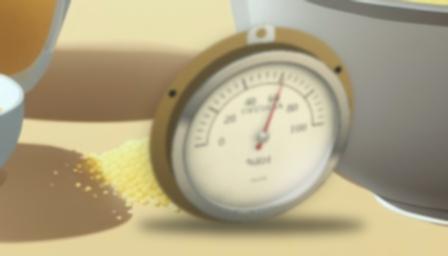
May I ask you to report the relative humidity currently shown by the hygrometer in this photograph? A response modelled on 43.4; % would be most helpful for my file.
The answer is 60; %
